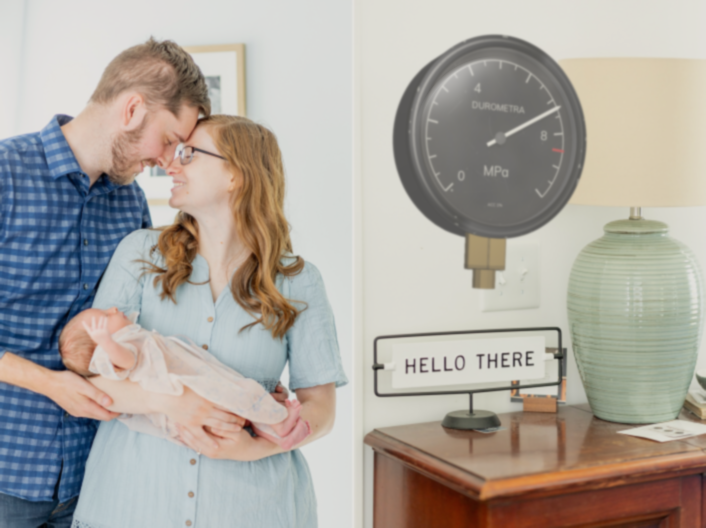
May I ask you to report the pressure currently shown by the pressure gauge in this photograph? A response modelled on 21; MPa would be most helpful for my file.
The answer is 7.25; MPa
